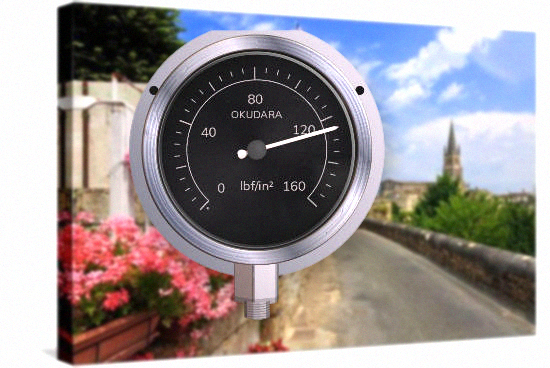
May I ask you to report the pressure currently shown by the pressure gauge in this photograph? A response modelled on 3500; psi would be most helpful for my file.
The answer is 125; psi
